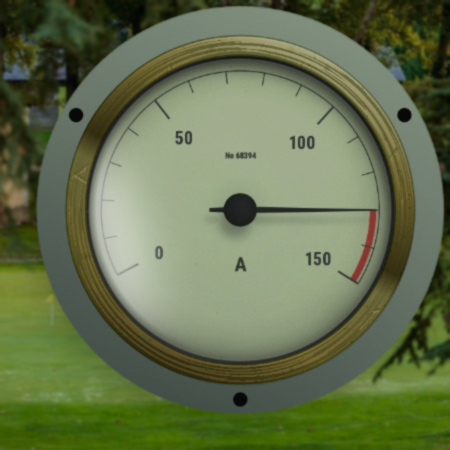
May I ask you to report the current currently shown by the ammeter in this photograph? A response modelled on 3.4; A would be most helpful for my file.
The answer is 130; A
